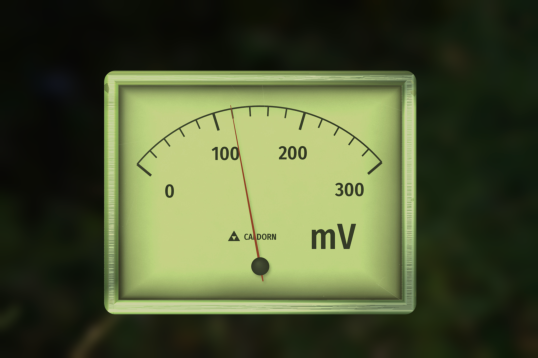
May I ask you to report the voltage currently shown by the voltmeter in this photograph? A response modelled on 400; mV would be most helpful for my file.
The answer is 120; mV
